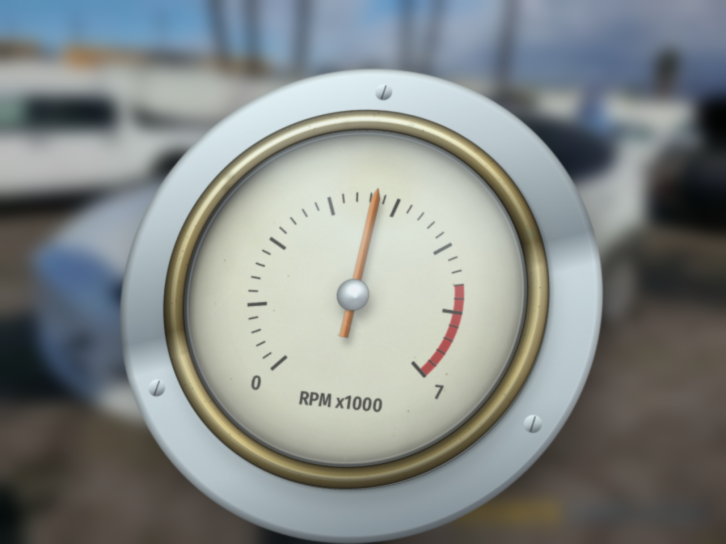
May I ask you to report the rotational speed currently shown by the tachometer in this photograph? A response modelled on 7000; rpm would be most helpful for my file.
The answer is 3700; rpm
